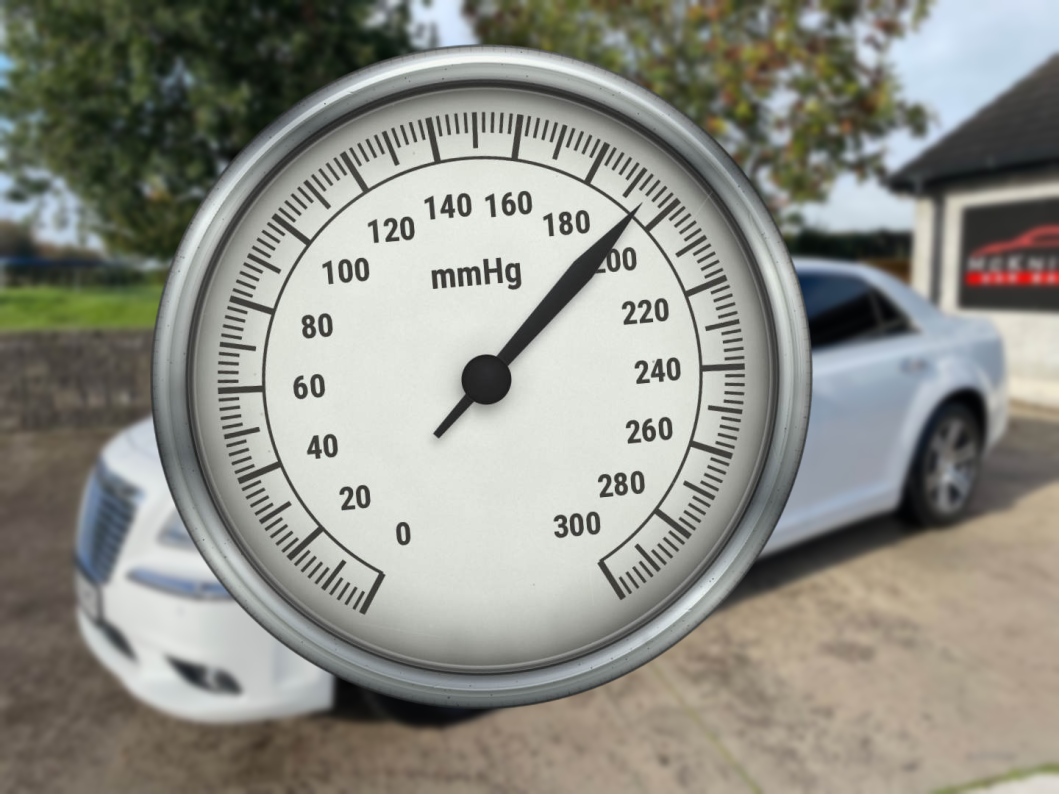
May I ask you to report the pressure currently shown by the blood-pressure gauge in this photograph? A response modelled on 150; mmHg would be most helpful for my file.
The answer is 194; mmHg
